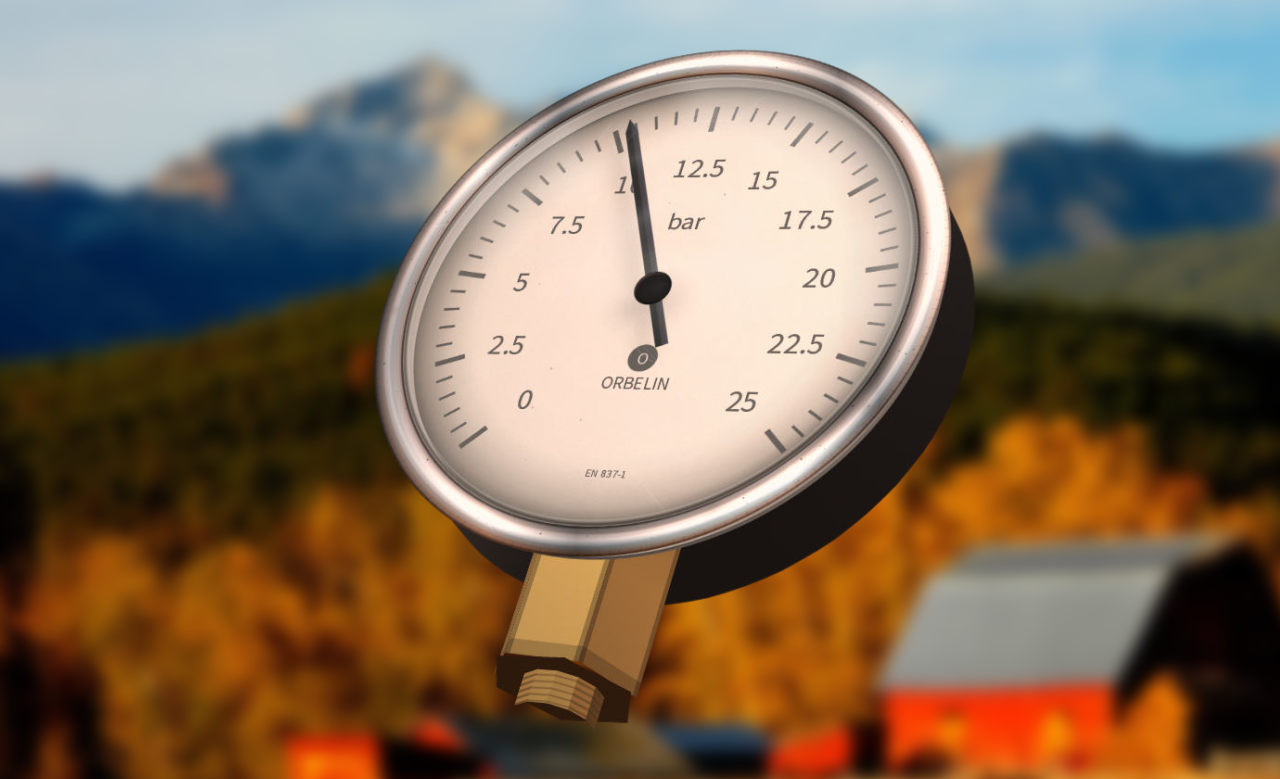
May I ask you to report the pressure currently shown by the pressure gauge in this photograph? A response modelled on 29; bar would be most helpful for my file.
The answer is 10.5; bar
